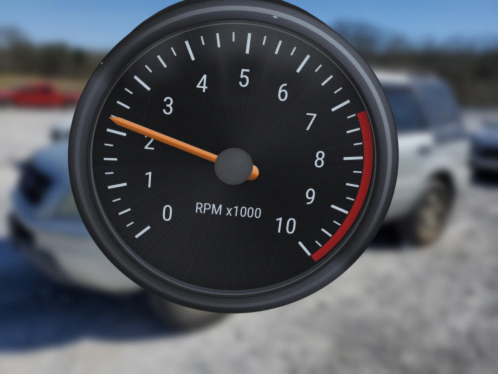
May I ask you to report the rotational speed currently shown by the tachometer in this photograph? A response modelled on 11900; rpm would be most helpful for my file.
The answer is 2250; rpm
